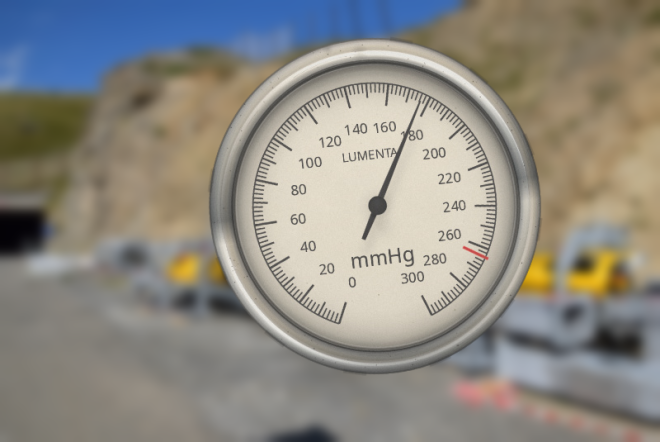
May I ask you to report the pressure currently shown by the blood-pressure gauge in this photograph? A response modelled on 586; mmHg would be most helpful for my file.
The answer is 176; mmHg
